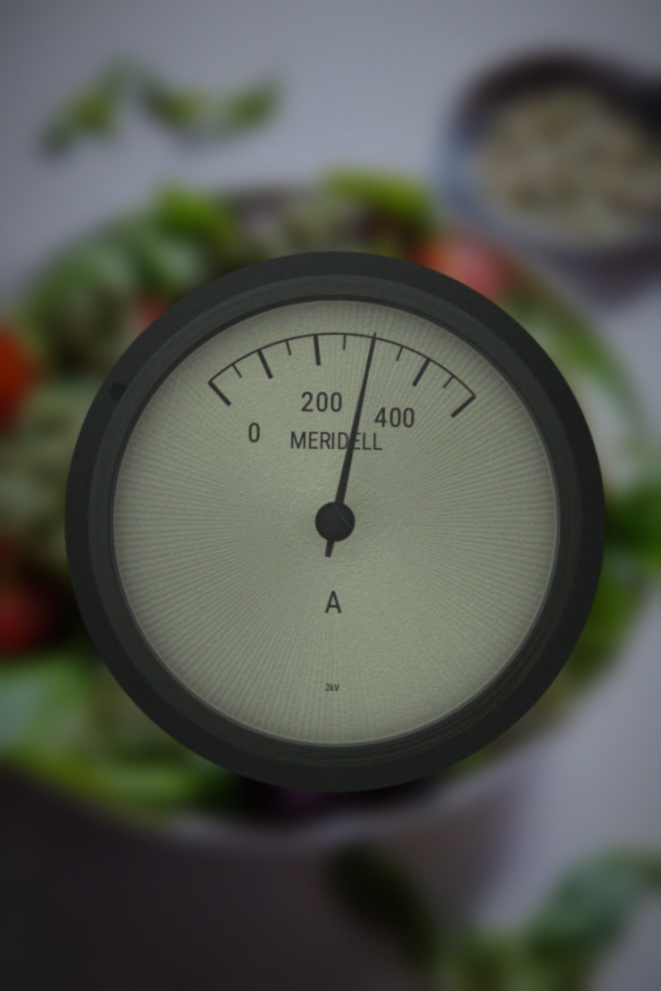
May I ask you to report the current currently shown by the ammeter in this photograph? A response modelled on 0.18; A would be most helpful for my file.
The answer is 300; A
